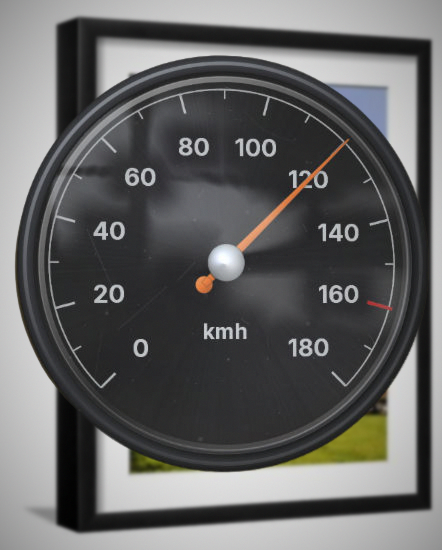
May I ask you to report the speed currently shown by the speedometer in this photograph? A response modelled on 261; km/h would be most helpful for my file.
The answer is 120; km/h
